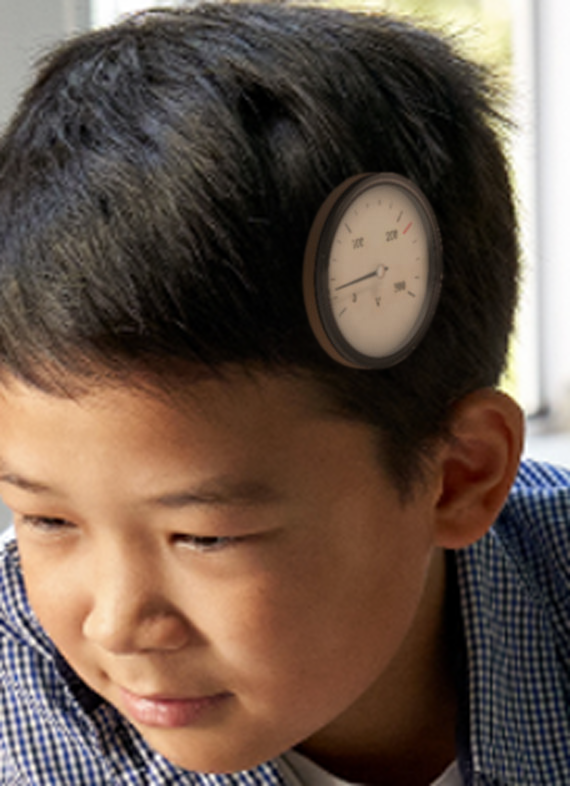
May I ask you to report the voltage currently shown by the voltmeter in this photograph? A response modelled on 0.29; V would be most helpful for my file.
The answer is 30; V
